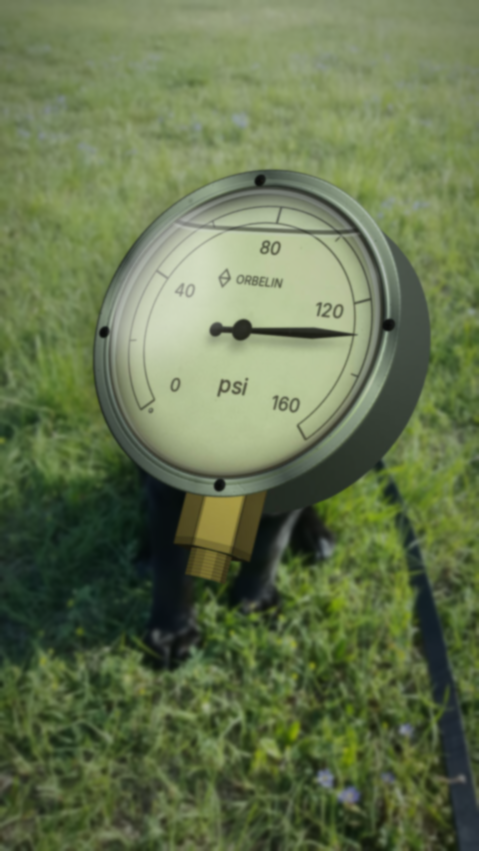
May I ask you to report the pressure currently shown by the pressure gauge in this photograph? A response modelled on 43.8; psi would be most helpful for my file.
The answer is 130; psi
